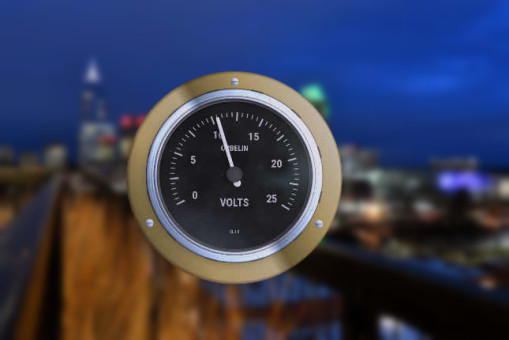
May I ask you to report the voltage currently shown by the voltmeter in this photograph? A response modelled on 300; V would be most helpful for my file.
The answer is 10.5; V
